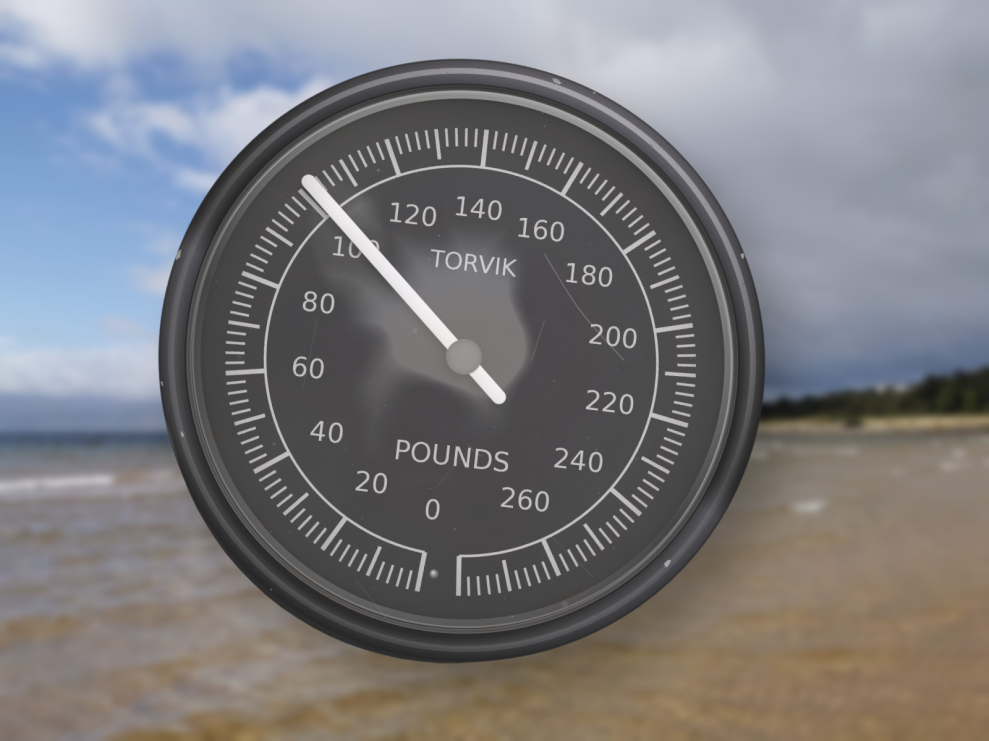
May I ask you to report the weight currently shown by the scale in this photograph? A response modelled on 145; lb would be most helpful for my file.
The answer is 102; lb
